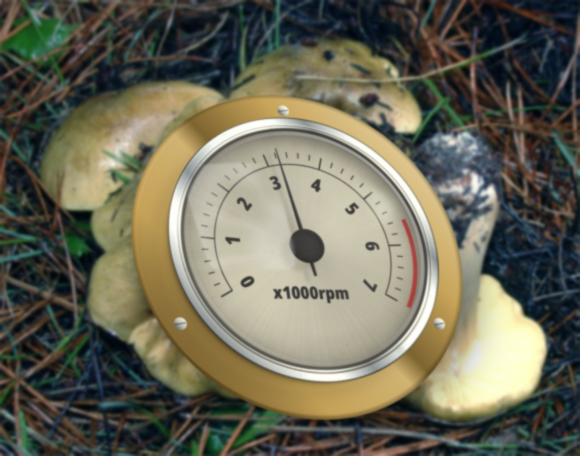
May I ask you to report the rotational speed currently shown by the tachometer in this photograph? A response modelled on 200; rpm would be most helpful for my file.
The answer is 3200; rpm
